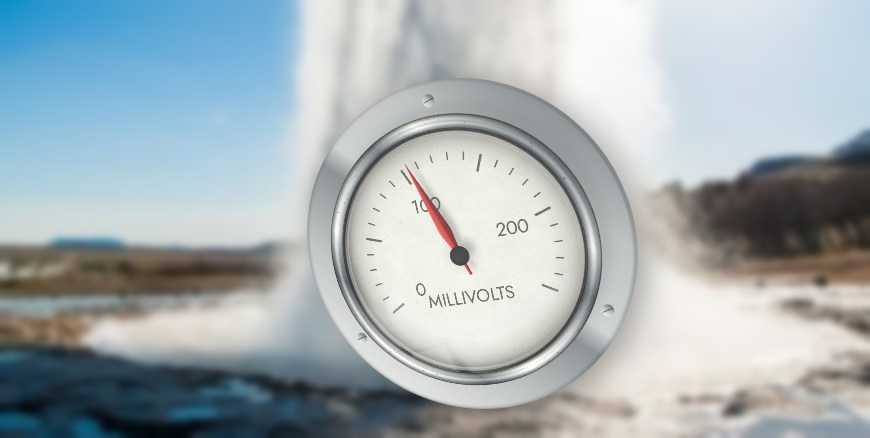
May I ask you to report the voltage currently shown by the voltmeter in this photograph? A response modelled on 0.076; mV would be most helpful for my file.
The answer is 105; mV
